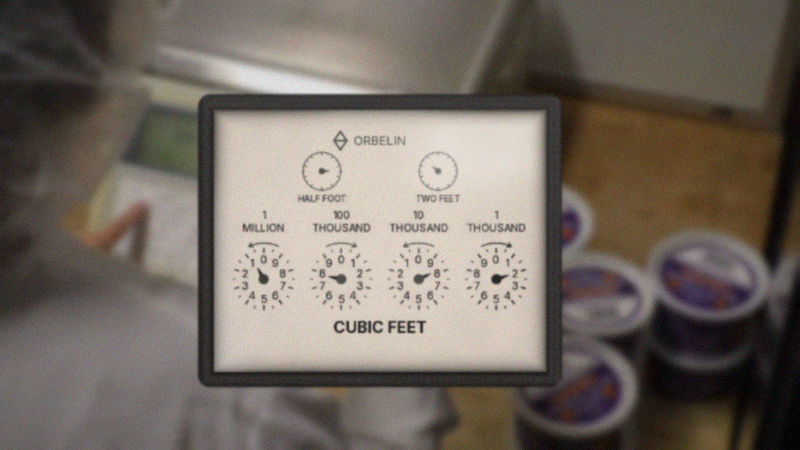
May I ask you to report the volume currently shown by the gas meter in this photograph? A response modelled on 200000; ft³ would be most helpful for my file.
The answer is 78200; ft³
